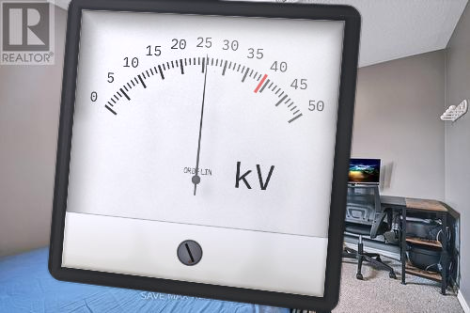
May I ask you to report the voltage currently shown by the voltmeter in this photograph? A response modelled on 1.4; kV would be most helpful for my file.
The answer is 26; kV
